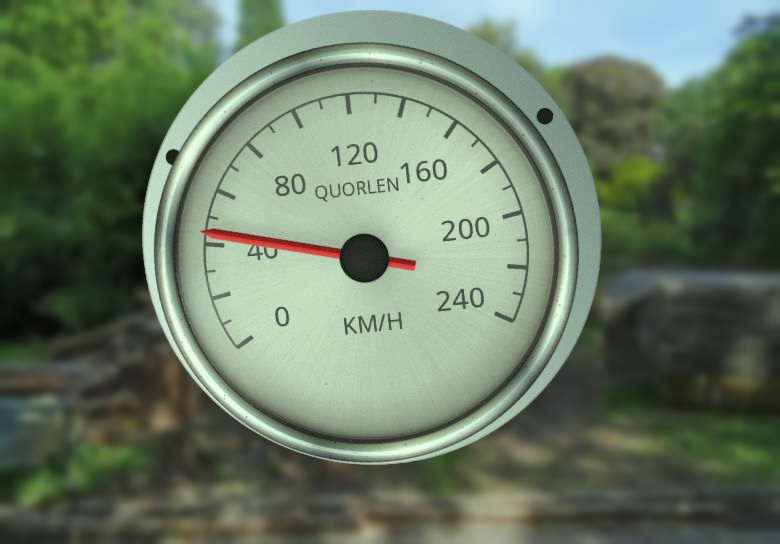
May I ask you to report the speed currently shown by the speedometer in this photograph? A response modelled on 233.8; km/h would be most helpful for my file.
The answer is 45; km/h
